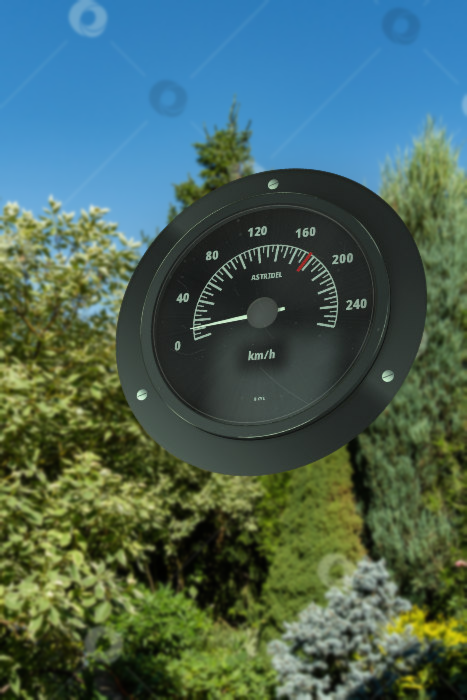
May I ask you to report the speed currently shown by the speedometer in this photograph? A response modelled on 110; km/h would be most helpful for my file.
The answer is 10; km/h
